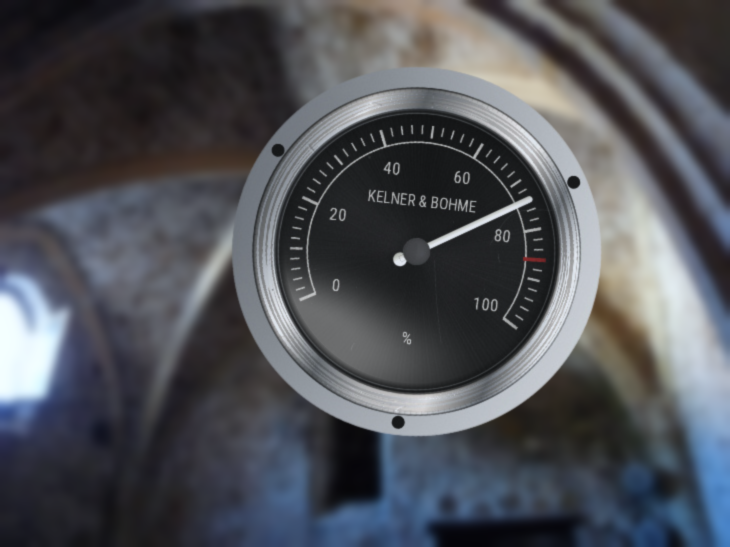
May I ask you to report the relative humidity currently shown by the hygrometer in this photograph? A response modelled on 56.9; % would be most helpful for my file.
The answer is 74; %
